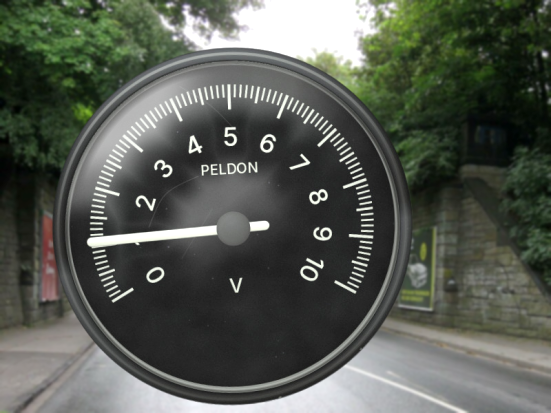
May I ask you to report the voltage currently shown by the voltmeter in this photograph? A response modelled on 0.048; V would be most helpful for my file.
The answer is 1.1; V
